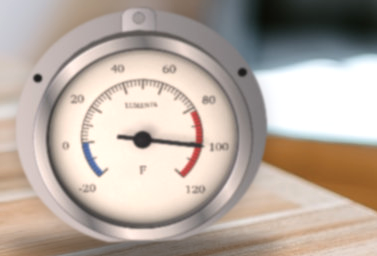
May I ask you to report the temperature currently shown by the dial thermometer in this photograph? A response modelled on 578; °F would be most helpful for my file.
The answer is 100; °F
